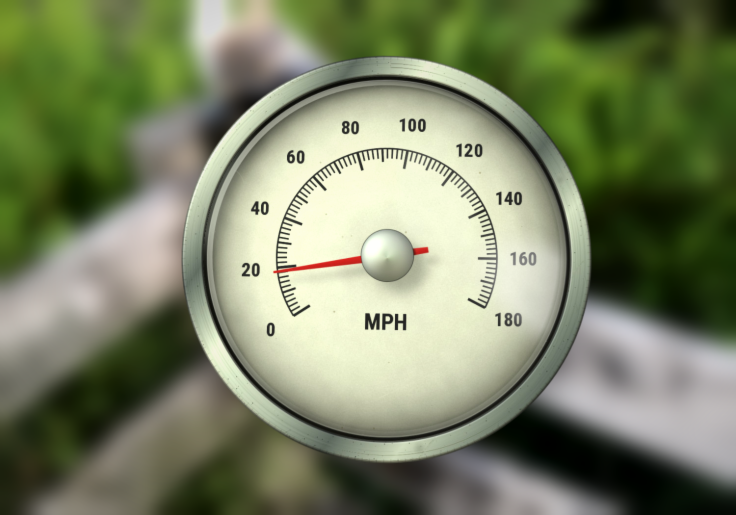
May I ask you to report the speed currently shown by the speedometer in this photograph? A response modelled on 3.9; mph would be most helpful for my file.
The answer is 18; mph
